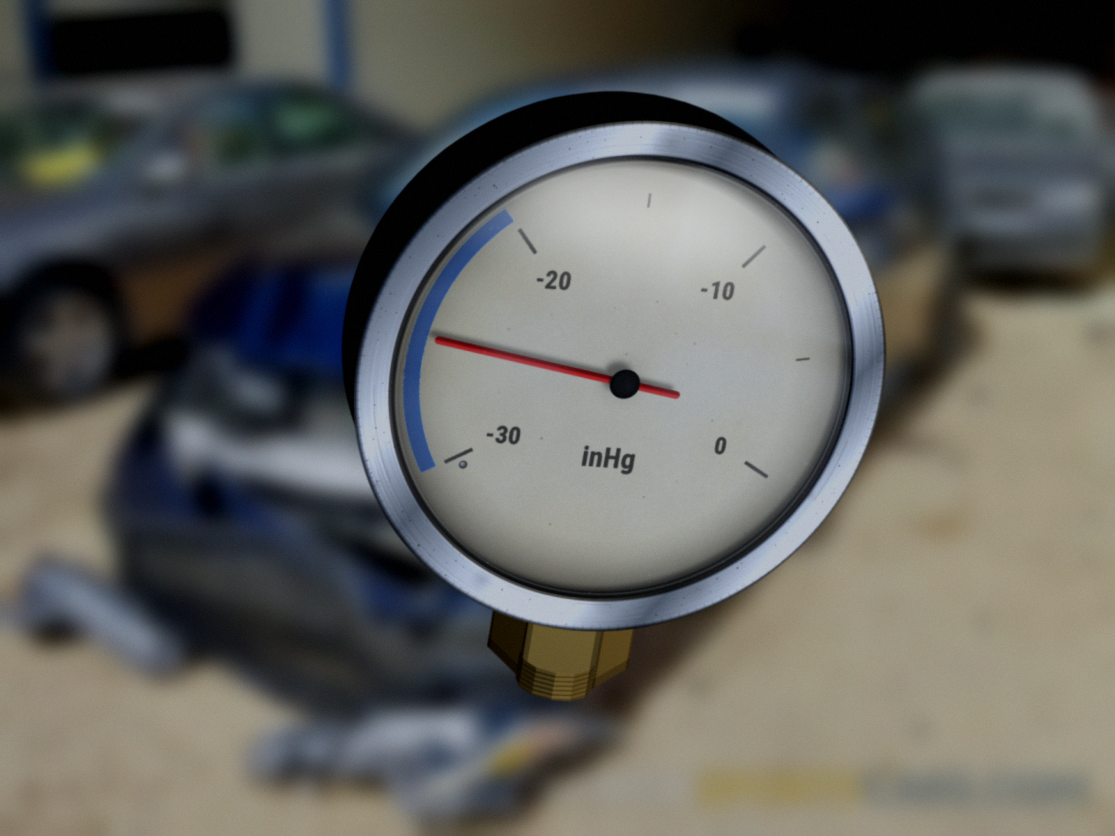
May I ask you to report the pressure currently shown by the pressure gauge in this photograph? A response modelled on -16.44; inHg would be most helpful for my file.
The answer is -25; inHg
